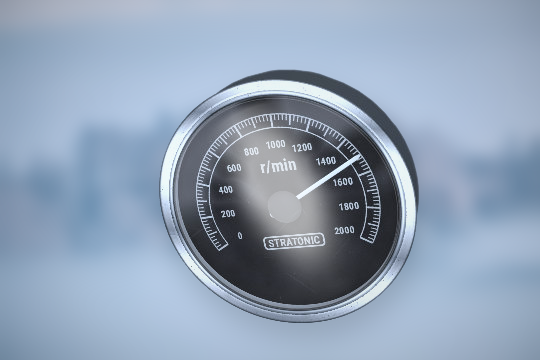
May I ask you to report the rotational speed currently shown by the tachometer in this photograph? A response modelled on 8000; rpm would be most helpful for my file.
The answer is 1500; rpm
